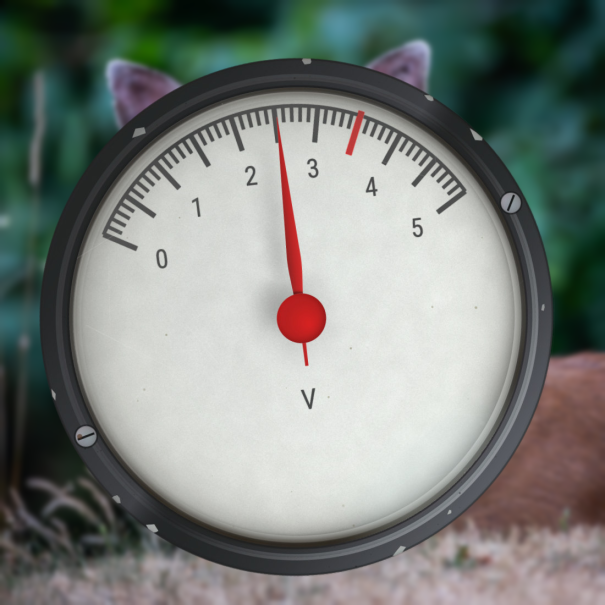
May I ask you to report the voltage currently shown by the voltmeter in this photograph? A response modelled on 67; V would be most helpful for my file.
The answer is 2.5; V
